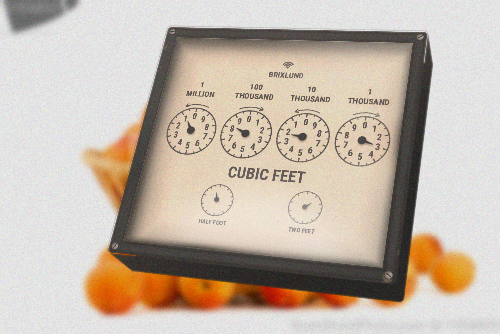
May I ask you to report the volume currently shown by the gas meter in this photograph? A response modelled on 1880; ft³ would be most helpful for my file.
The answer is 82300; ft³
